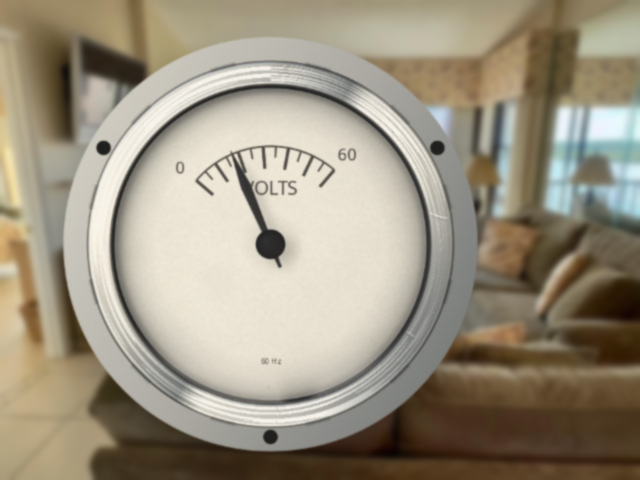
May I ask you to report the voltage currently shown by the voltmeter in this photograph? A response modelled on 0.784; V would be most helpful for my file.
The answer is 17.5; V
